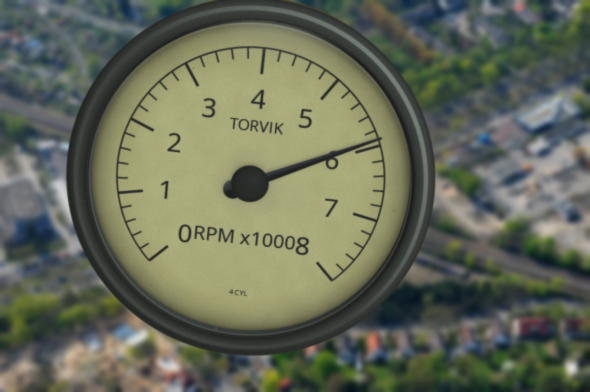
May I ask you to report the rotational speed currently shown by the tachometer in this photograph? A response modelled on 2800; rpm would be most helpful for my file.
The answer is 5900; rpm
